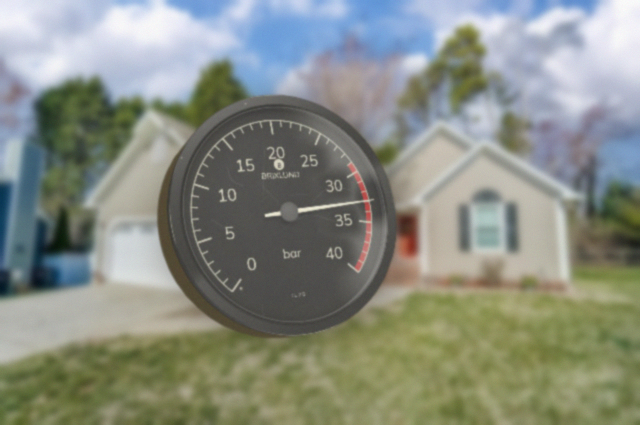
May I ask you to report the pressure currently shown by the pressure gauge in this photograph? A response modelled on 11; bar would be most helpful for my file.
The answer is 33; bar
